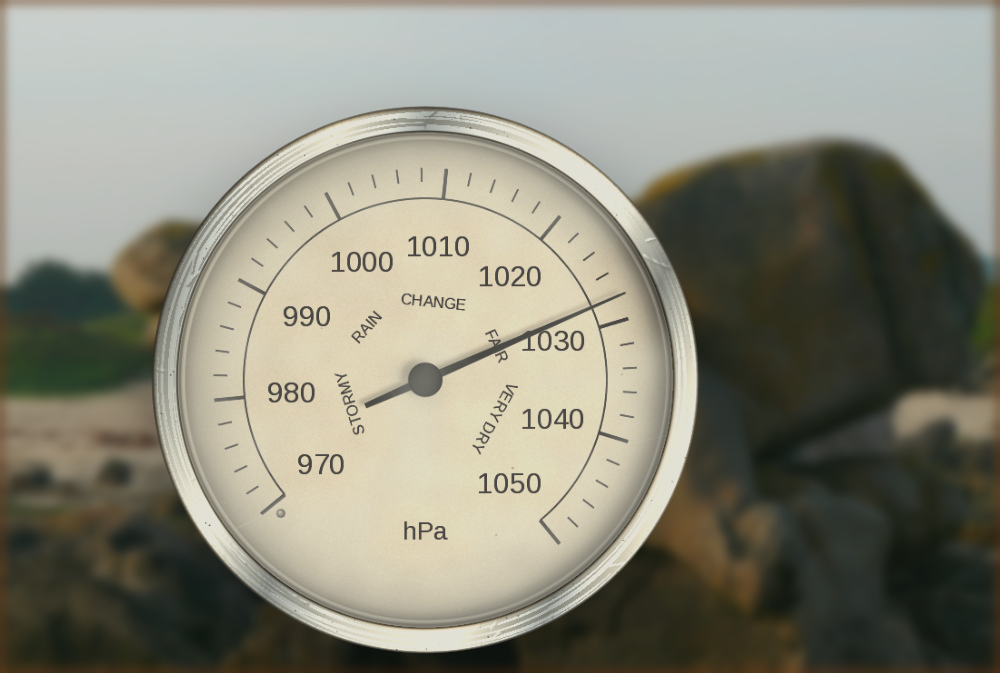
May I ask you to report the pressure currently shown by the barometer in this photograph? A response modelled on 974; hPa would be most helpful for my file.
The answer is 1028; hPa
